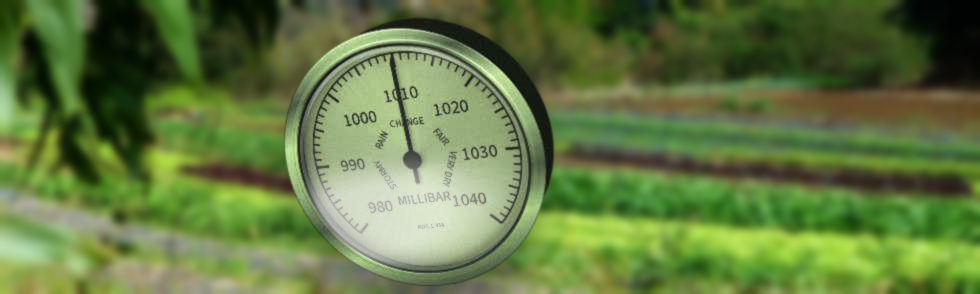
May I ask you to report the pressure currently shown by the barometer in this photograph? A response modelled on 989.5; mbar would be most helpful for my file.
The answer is 1010; mbar
